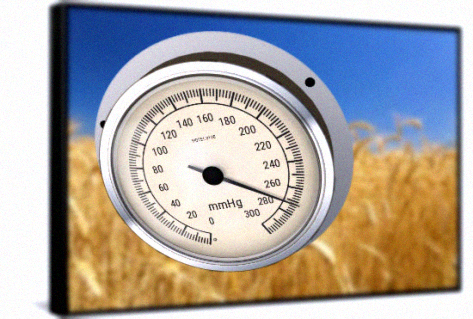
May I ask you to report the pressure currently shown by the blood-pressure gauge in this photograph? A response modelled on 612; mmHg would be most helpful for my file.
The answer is 270; mmHg
